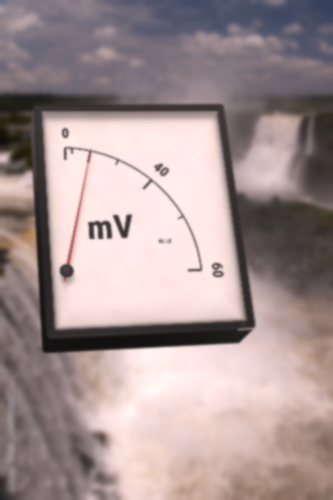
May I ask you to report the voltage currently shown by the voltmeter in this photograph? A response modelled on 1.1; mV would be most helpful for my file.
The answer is 20; mV
